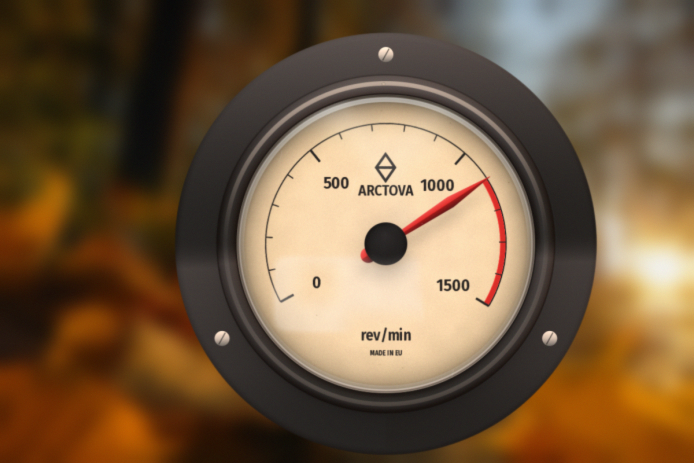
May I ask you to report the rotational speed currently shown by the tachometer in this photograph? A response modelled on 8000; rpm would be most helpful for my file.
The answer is 1100; rpm
